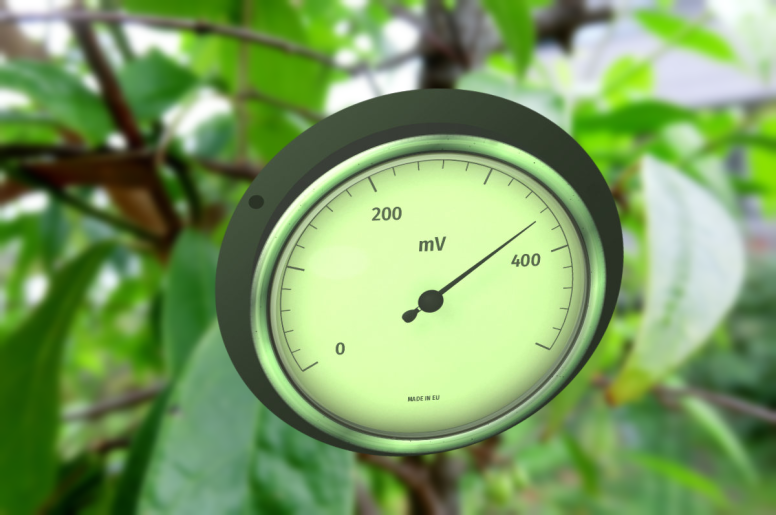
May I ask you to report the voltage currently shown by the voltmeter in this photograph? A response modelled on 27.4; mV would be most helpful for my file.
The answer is 360; mV
